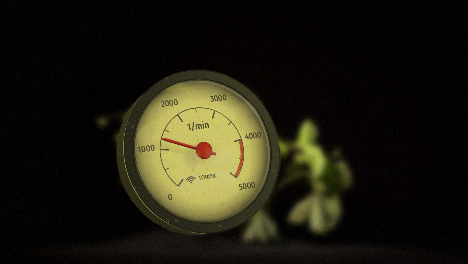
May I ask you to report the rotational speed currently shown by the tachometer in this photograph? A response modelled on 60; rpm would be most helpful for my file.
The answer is 1250; rpm
